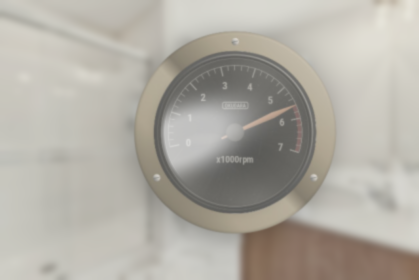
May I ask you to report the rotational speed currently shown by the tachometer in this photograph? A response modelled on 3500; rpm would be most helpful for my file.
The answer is 5600; rpm
